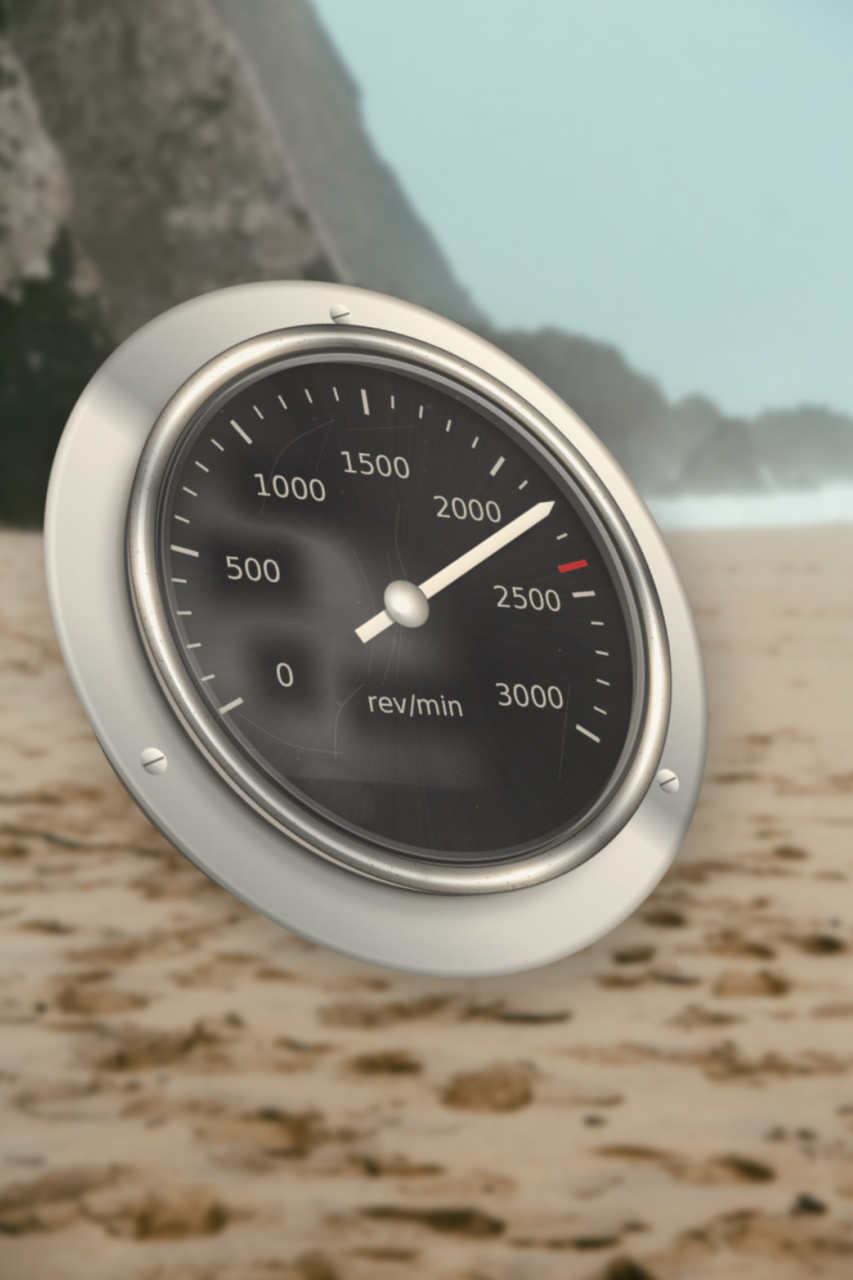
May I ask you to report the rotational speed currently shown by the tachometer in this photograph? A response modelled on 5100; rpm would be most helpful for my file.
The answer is 2200; rpm
